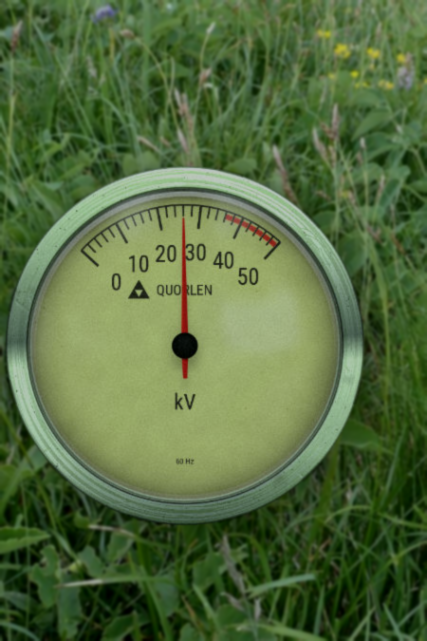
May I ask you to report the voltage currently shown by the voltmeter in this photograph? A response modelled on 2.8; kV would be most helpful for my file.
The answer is 26; kV
